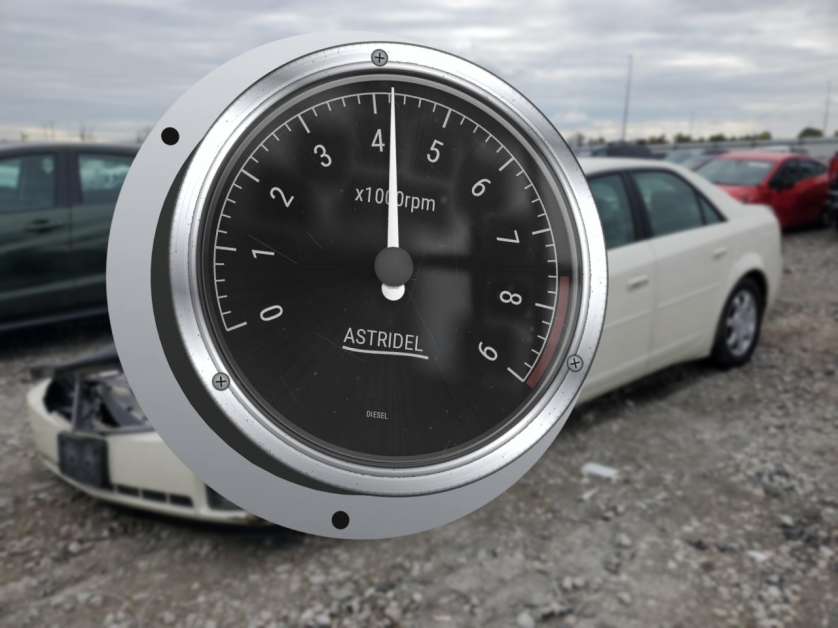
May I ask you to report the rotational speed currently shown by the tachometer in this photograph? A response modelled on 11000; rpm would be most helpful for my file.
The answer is 4200; rpm
